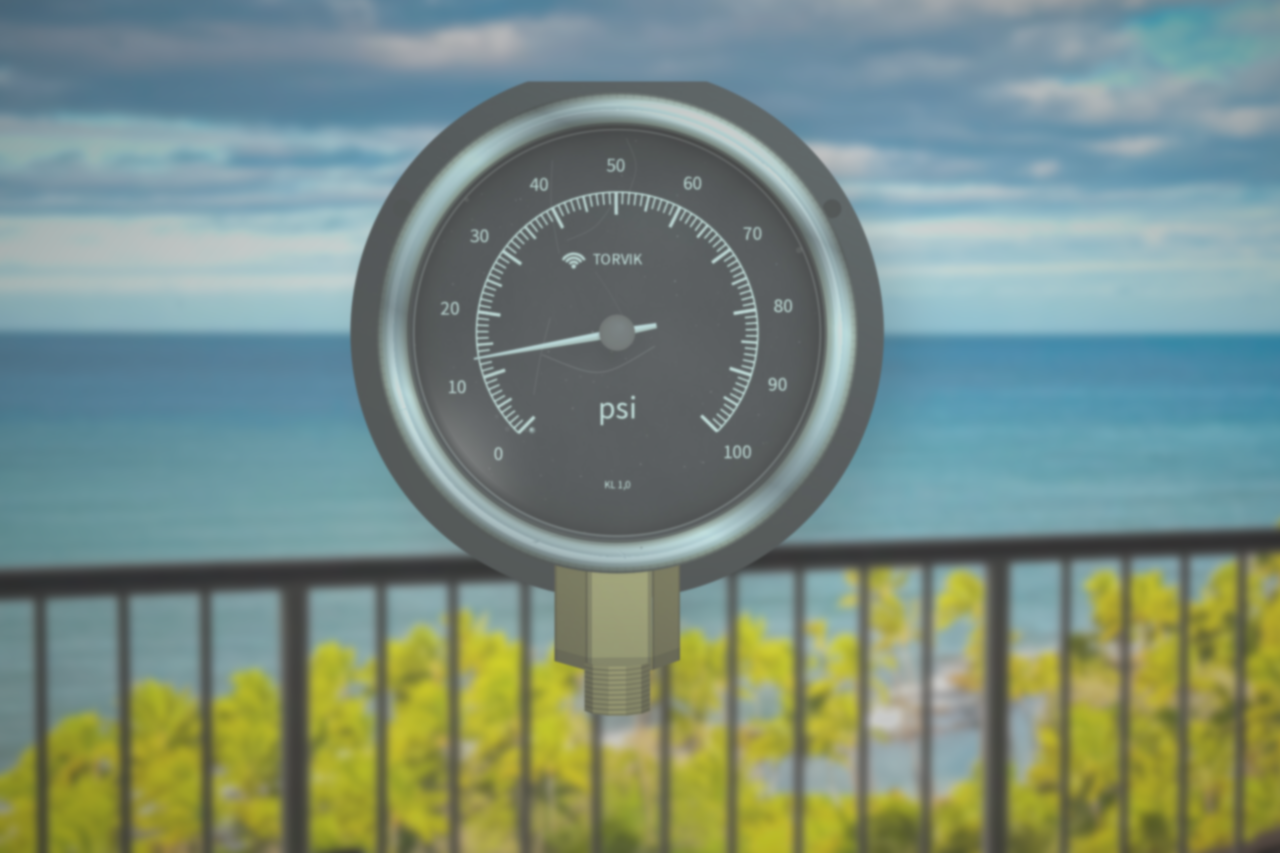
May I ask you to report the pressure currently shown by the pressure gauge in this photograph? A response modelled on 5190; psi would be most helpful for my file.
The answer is 13; psi
